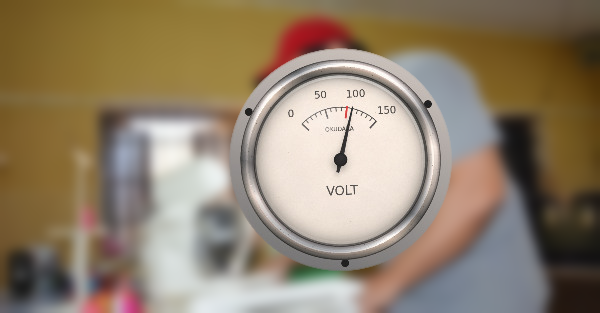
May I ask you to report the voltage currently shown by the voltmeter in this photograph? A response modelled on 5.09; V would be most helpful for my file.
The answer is 100; V
